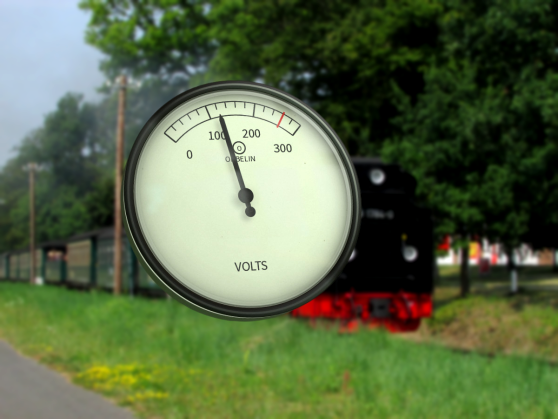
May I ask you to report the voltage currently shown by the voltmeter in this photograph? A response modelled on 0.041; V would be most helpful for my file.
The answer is 120; V
